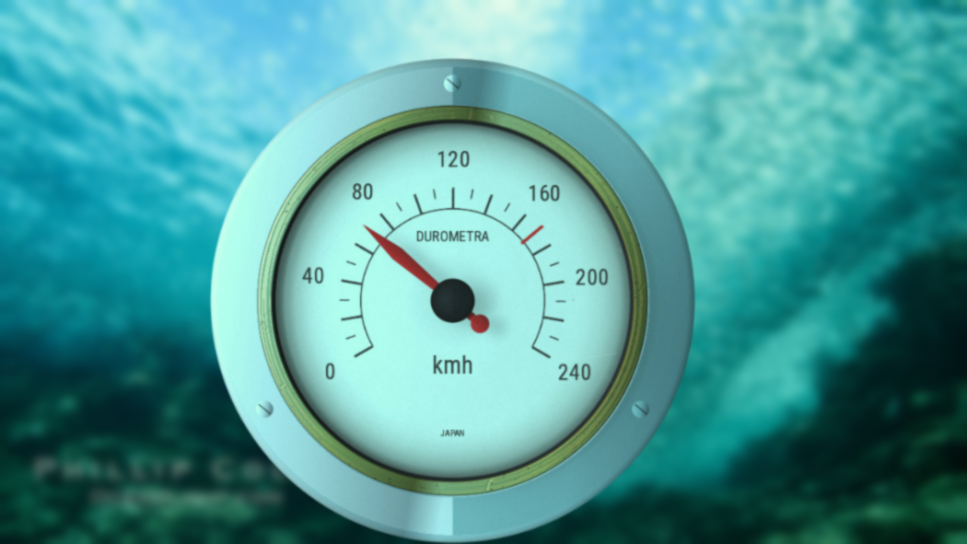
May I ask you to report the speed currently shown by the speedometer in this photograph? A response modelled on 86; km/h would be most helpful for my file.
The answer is 70; km/h
